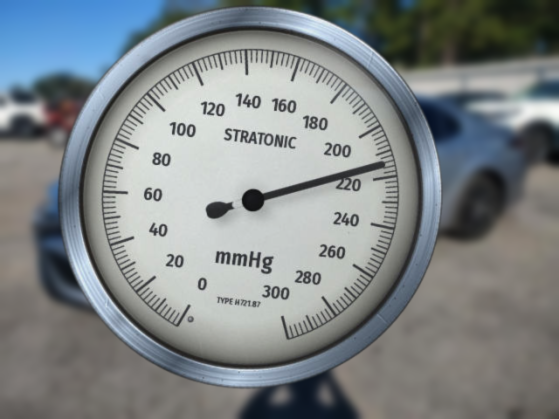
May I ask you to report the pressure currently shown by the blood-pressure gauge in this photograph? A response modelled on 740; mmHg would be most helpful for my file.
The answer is 214; mmHg
